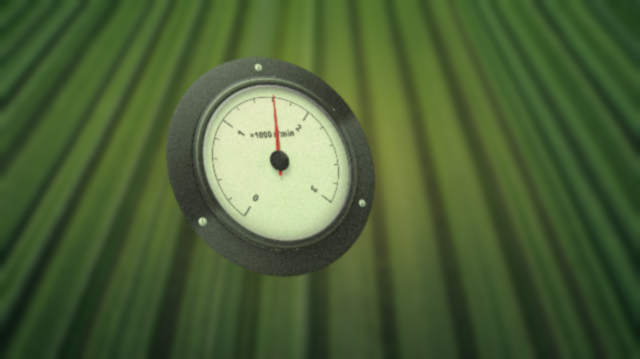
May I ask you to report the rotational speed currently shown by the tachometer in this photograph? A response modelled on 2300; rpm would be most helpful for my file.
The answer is 1600; rpm
